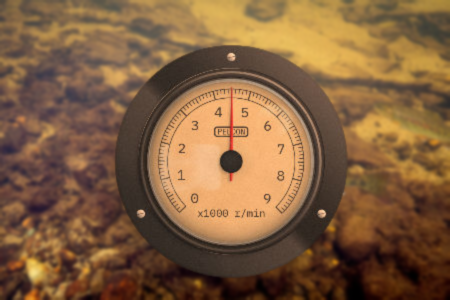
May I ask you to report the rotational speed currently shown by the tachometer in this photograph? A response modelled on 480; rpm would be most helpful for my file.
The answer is 4500; rpm
